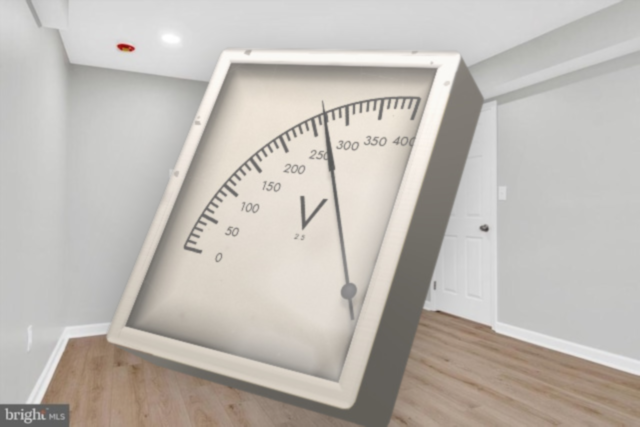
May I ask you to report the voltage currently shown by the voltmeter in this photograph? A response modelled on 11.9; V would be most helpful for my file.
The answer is 270; V
